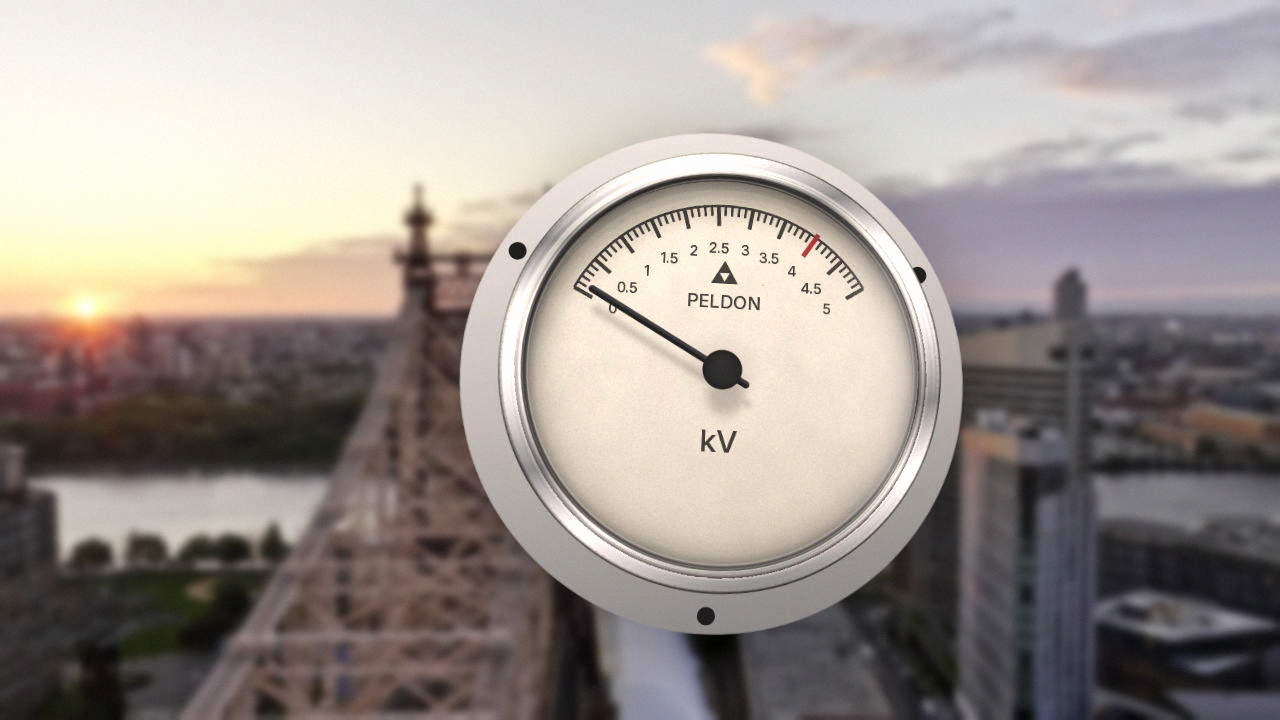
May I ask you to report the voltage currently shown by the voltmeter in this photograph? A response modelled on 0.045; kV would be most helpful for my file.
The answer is 0.1; kV
